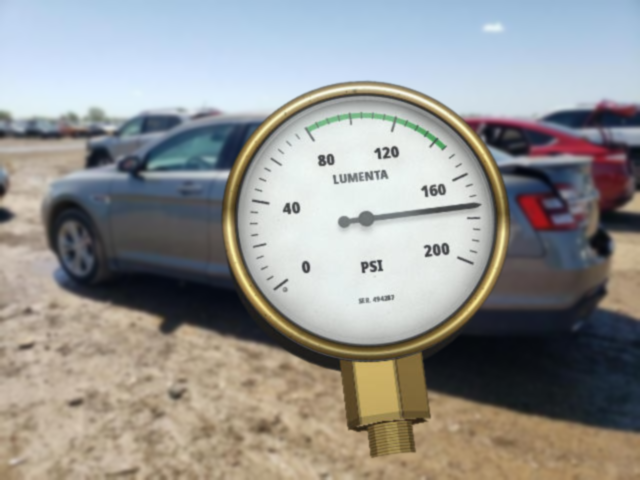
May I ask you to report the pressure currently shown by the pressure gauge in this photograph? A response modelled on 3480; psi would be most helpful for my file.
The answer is 175; psi
